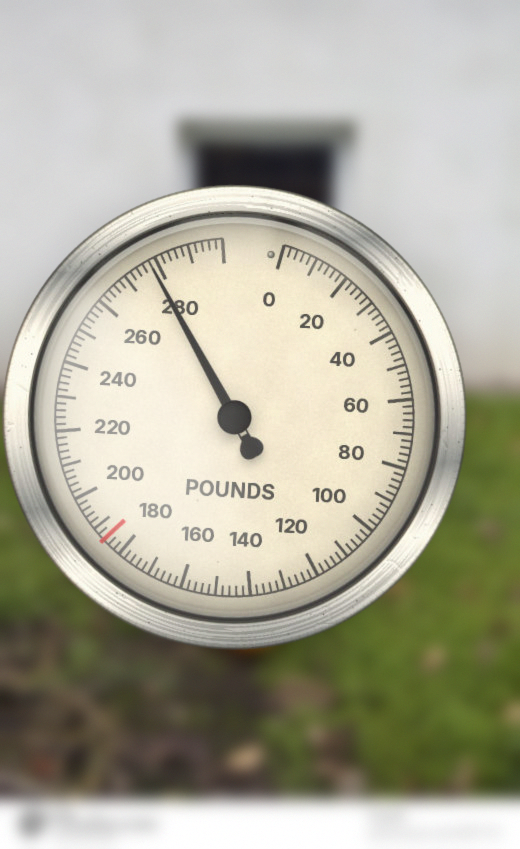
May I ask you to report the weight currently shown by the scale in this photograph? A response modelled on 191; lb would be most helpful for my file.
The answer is 278; lb
